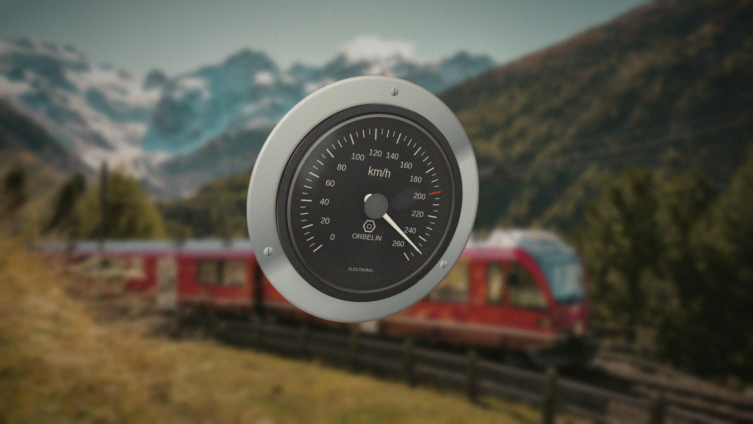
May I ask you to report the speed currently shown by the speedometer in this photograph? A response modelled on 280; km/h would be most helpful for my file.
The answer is 250; km/h
